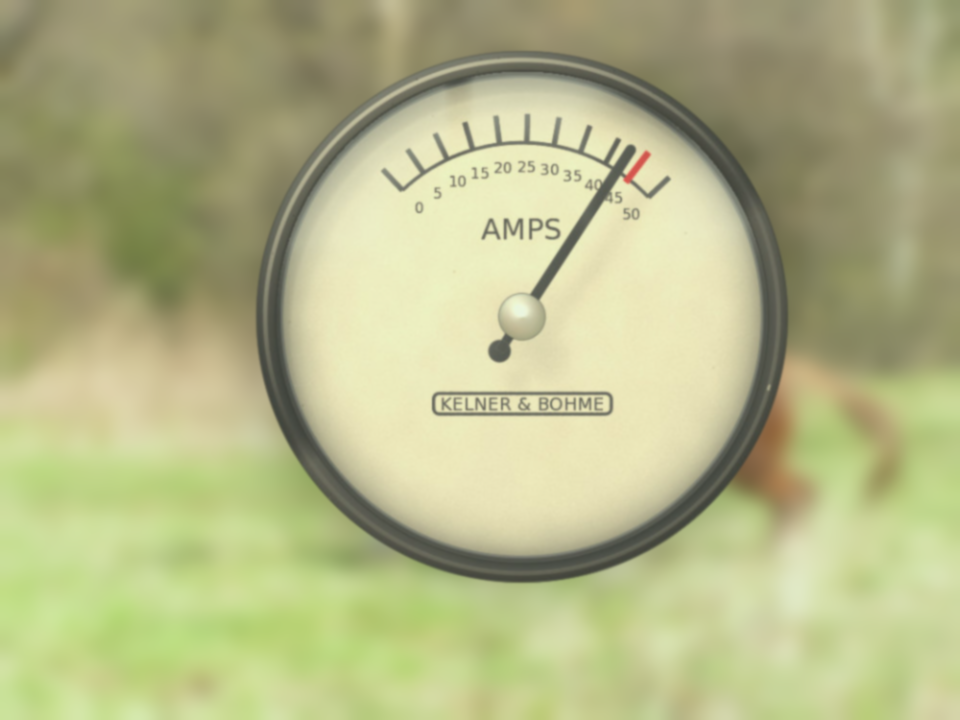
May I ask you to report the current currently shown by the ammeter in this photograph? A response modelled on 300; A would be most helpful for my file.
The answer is 42.5; A
